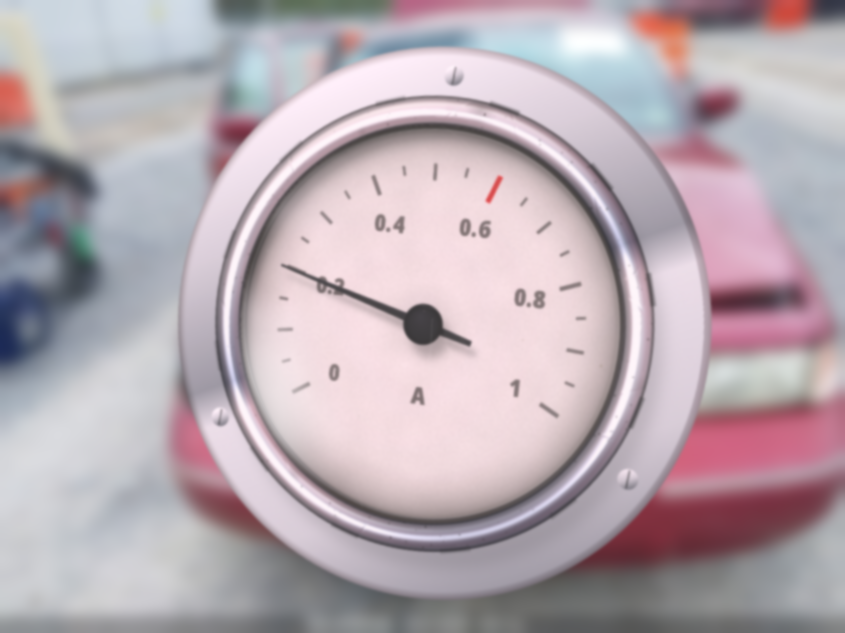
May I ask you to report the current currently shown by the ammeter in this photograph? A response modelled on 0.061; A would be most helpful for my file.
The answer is 0.2; A
